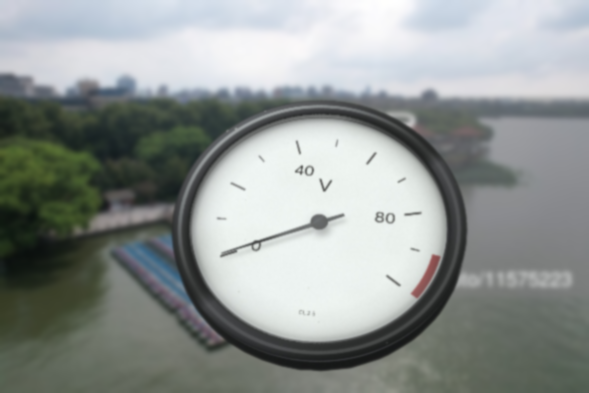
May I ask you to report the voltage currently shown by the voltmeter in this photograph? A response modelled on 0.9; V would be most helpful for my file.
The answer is 0; V
